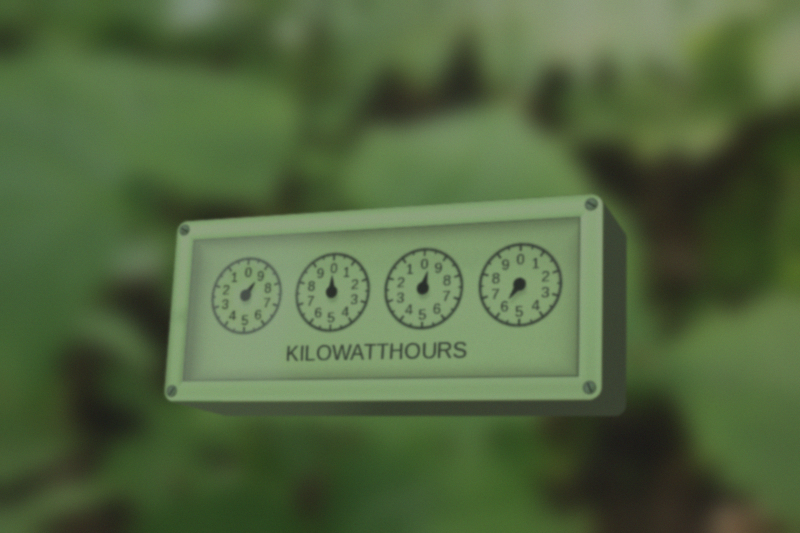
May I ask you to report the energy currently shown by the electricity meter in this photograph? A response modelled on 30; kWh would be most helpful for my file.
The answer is 8996; kWh
